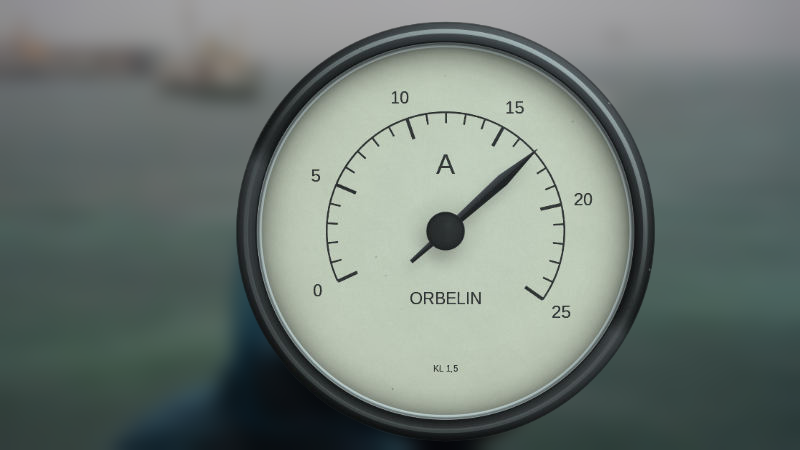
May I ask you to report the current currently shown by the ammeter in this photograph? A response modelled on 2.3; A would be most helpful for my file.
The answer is 17; A
